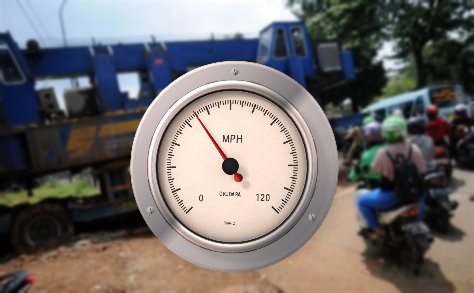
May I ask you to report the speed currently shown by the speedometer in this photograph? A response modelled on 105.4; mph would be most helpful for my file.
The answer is 45; mph
